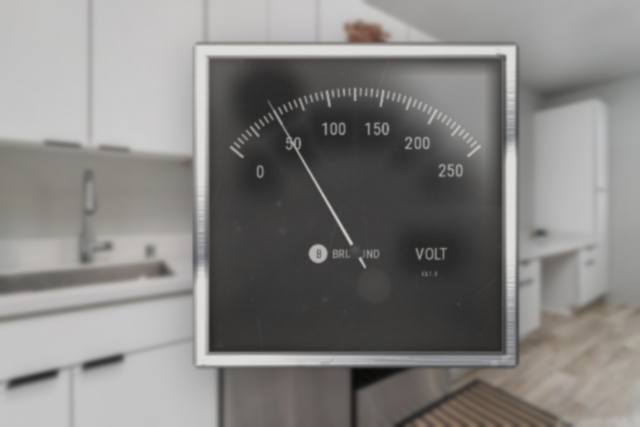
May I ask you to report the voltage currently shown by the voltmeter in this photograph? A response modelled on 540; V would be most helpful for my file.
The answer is 50; V
